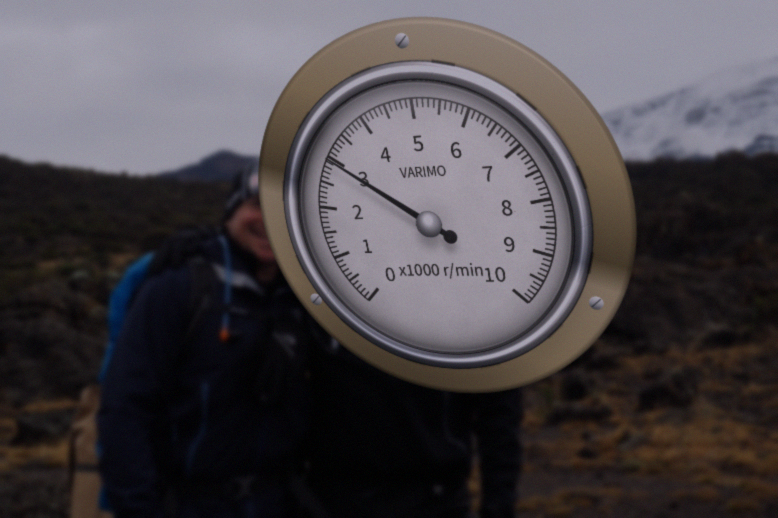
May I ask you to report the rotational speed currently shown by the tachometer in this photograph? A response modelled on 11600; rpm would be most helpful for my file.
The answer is 3000; rpm
